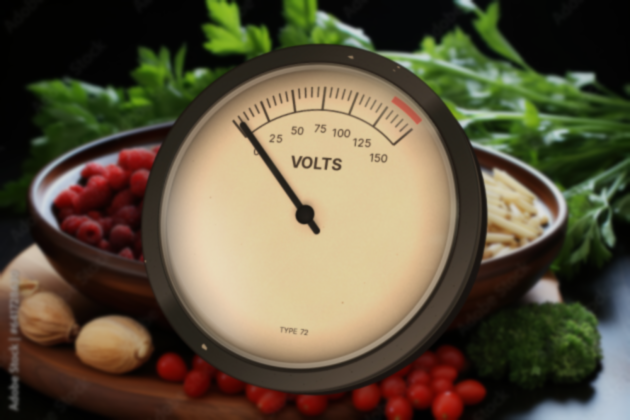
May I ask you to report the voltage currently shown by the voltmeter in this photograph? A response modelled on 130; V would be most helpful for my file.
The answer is 5; V
